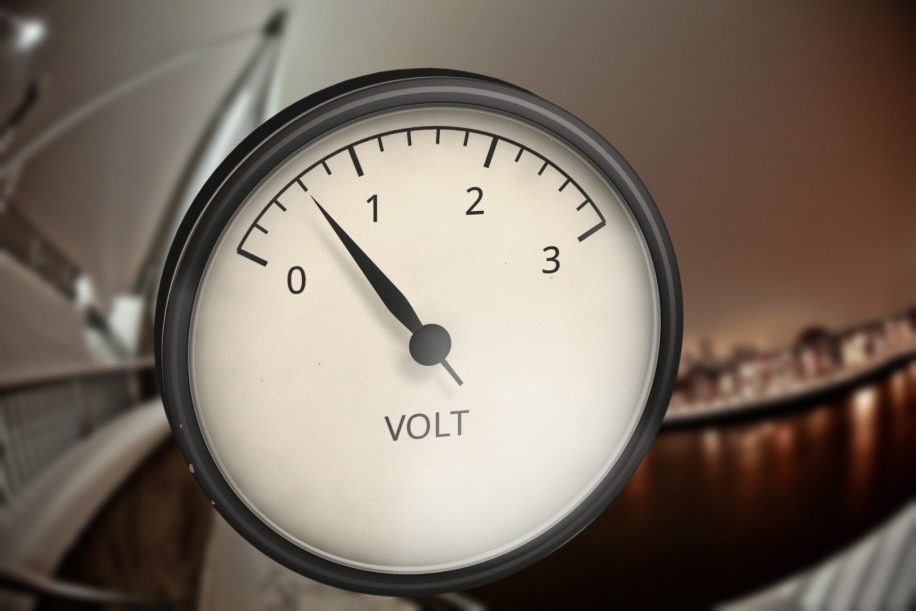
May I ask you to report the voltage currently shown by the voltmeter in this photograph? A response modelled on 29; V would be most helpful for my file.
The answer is 0.6; V
